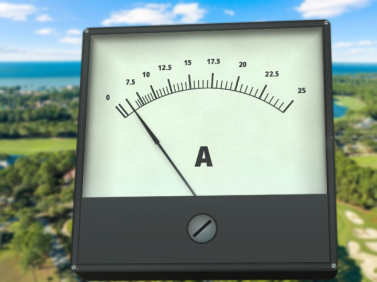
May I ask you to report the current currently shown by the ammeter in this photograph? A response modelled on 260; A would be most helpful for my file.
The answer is 5; A
